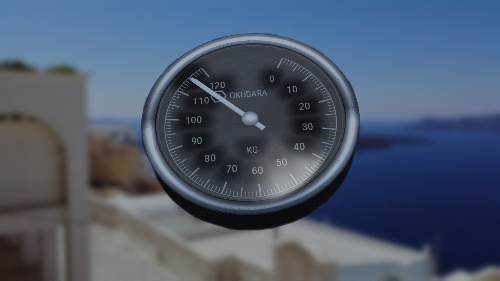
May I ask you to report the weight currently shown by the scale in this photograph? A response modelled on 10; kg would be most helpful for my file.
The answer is 115; kg
